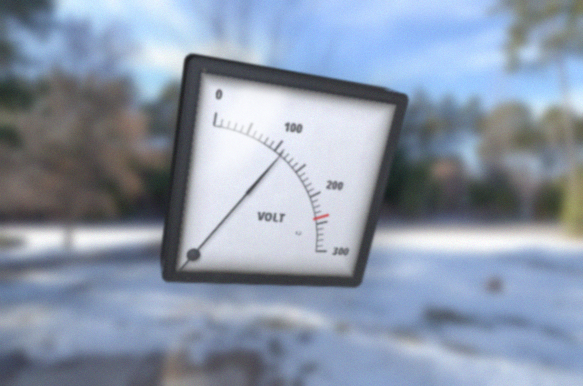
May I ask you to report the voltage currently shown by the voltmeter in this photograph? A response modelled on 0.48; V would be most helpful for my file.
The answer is 110; V
